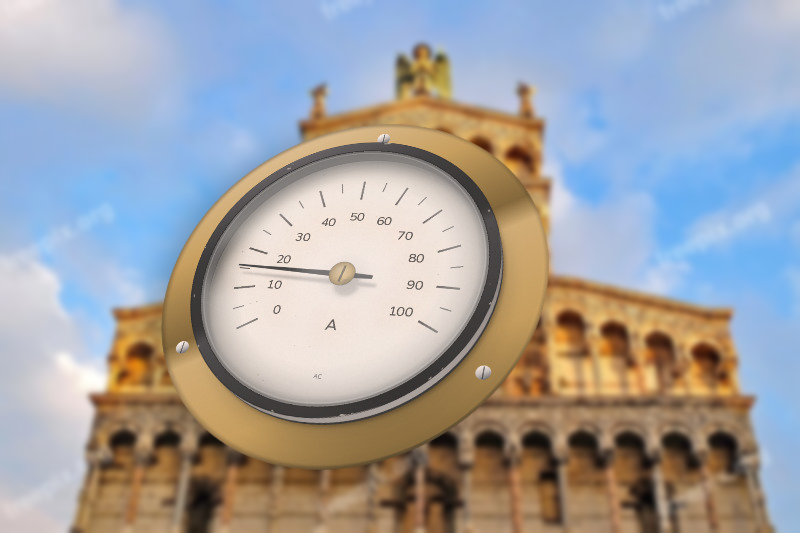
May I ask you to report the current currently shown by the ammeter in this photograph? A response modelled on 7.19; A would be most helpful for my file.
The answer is 15; A
